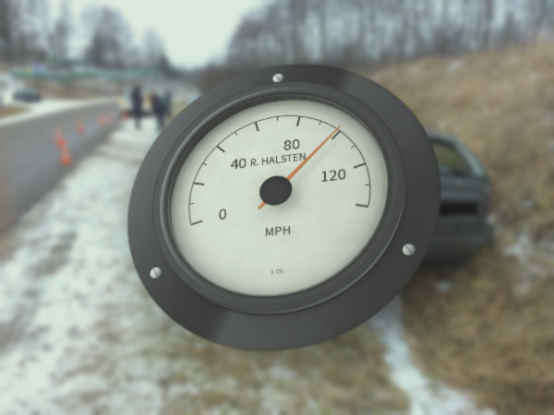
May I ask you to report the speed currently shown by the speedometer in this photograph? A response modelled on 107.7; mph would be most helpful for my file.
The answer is 100; mph
